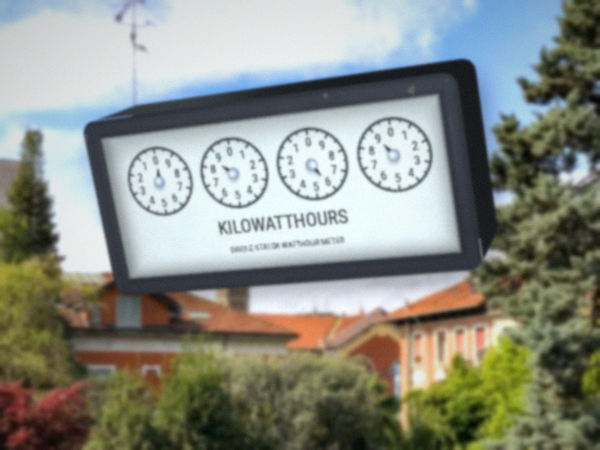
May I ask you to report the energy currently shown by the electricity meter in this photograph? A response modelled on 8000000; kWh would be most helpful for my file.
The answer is 9859; kWh
